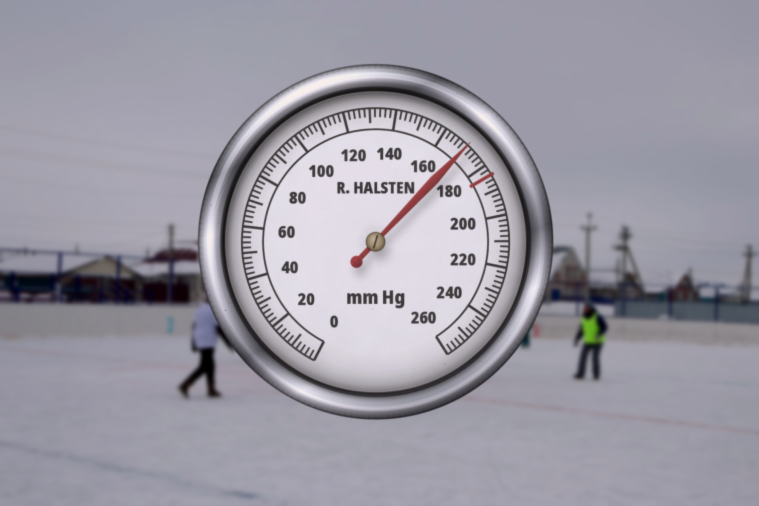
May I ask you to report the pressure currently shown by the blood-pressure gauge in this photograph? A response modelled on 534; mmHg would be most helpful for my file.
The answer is 170; mmHg
